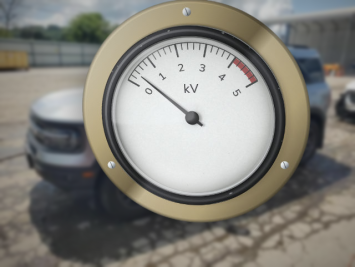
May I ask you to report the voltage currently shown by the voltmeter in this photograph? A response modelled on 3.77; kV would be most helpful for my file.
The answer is 0.4; kV
